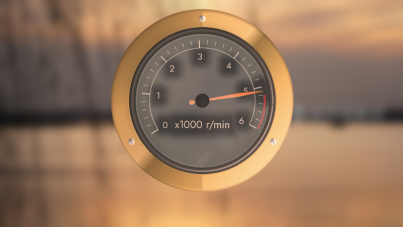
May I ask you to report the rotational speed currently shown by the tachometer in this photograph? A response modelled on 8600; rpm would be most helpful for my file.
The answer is 5100; rpm
